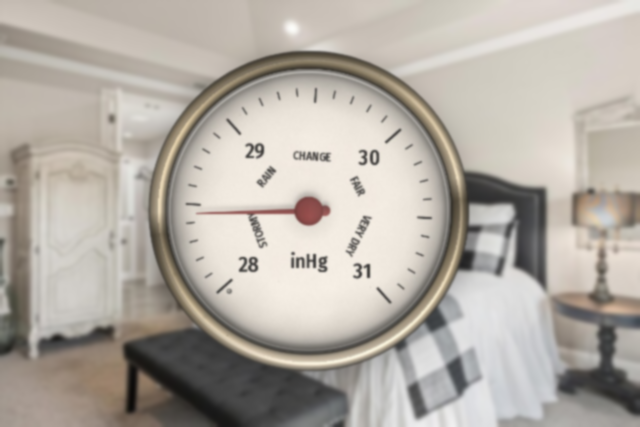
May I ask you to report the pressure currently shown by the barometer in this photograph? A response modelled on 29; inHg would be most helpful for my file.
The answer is 28.45; inHg
